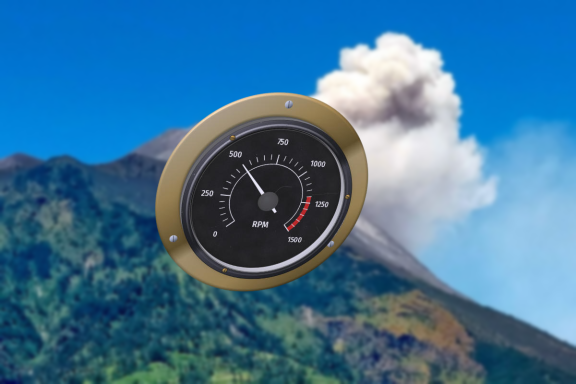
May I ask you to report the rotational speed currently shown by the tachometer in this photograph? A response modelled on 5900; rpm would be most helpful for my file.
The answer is 500; rpm
